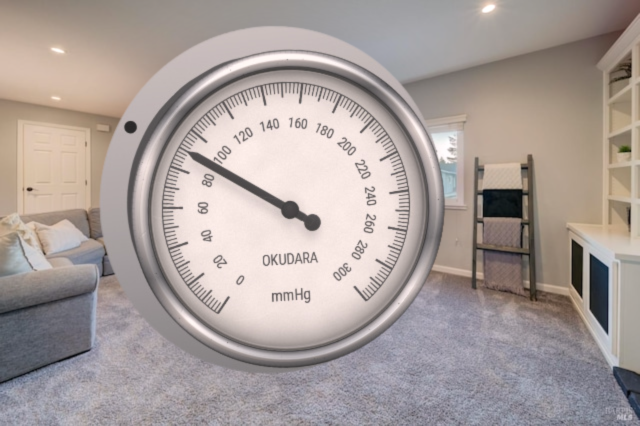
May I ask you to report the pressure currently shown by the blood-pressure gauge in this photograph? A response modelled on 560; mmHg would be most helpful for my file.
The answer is 90; mmHg
